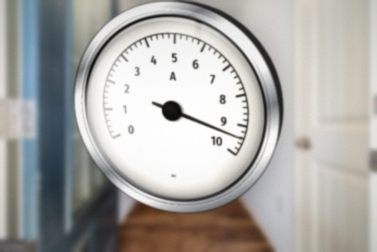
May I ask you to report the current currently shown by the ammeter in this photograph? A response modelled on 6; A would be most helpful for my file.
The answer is 9.4; A
